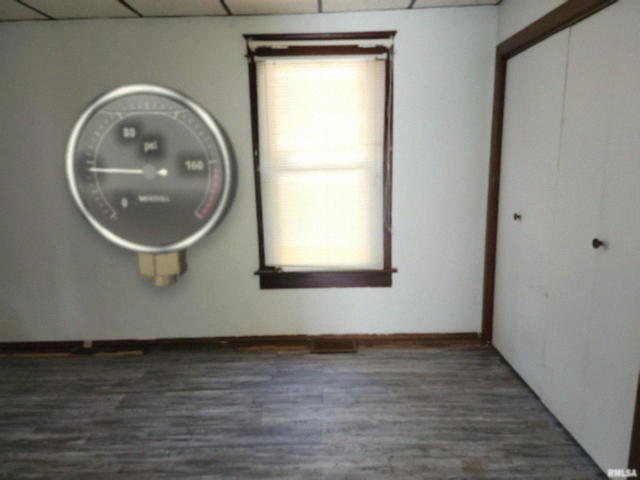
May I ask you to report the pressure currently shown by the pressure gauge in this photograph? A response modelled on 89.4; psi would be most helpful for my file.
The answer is 35; psi
